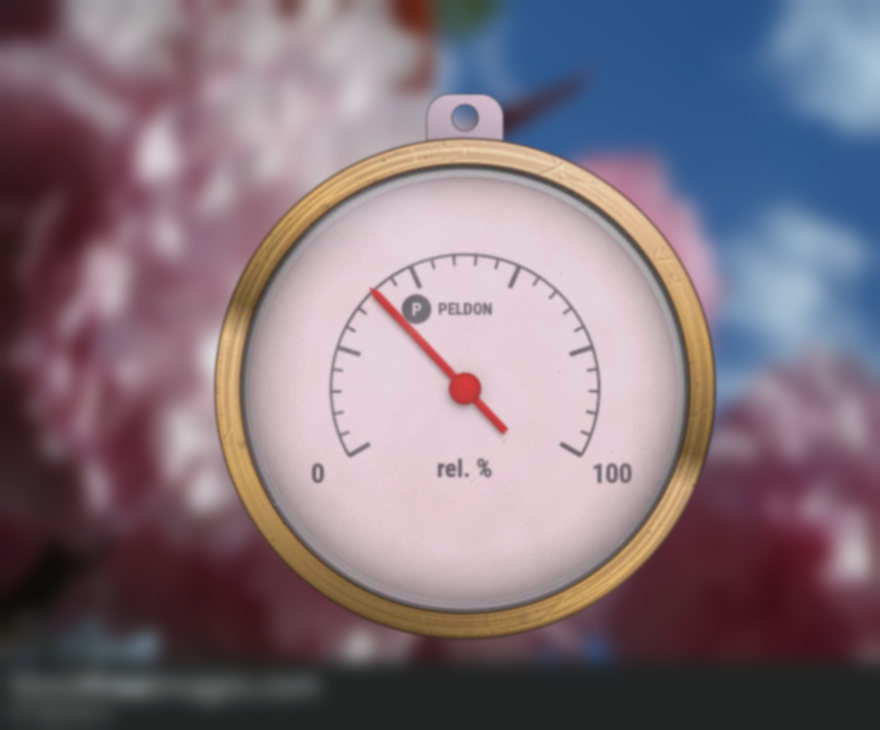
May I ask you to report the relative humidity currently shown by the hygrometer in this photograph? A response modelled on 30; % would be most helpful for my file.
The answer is 32; %
